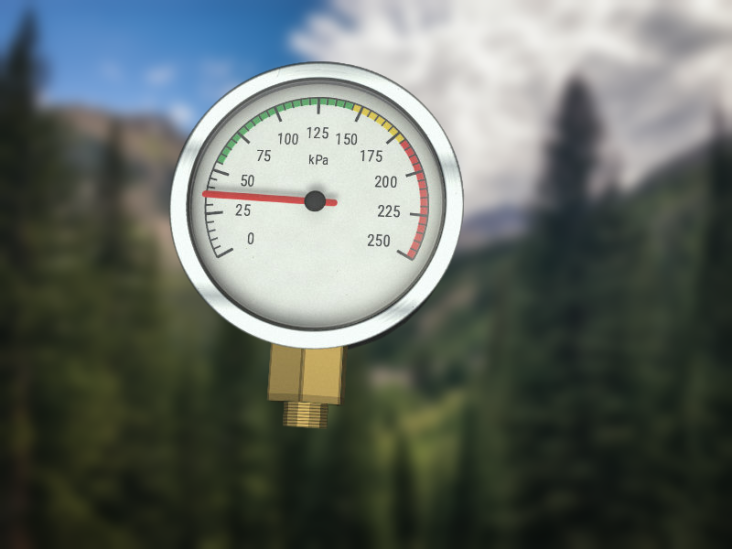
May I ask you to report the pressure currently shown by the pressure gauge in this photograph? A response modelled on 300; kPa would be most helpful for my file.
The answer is 35; kPa
